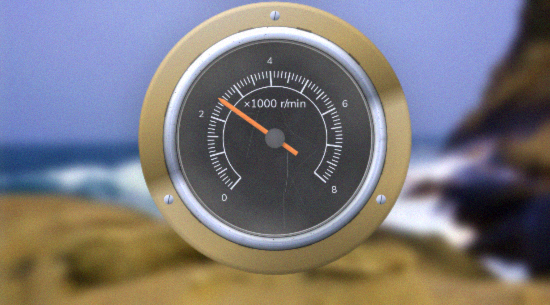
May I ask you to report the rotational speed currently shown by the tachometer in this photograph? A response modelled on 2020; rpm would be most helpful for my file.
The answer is 2500; rpm
